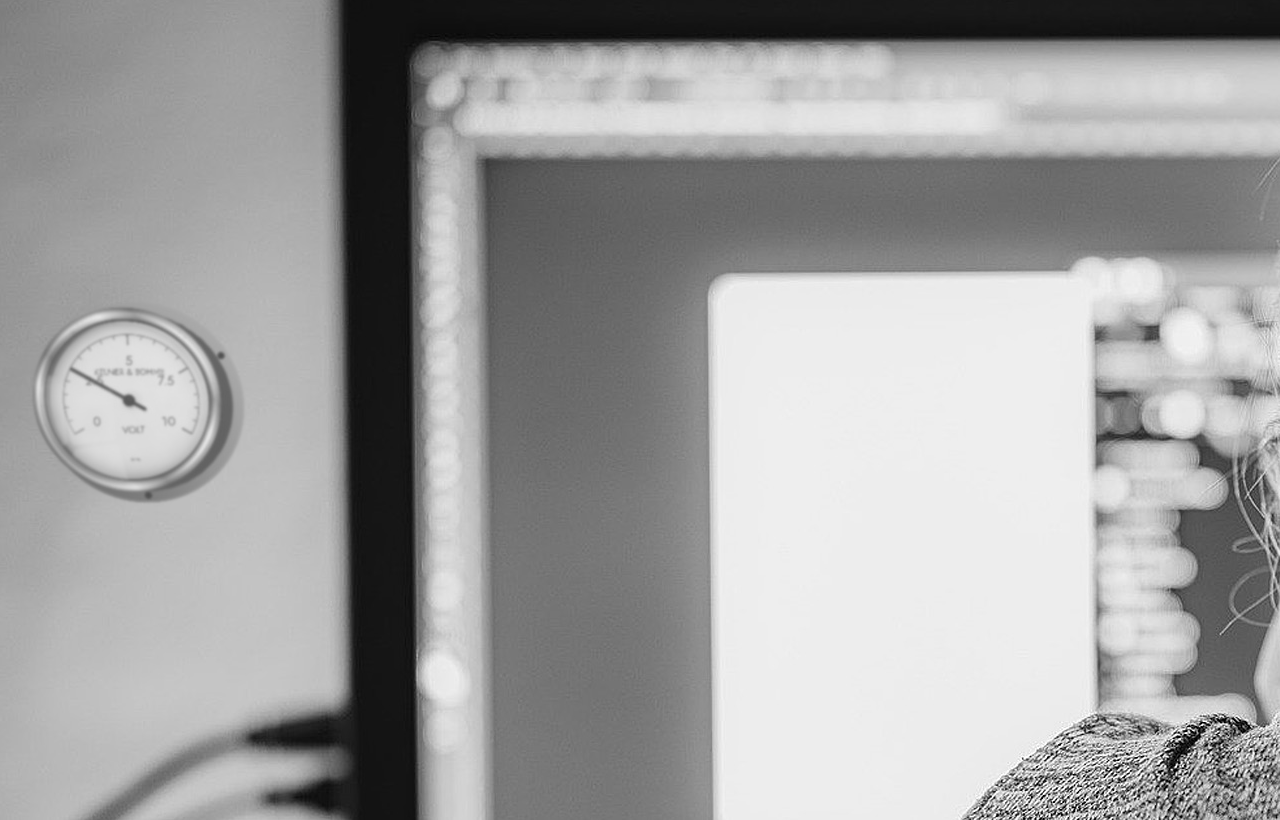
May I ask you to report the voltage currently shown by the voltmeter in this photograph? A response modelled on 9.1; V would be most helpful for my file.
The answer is 2.5; V
